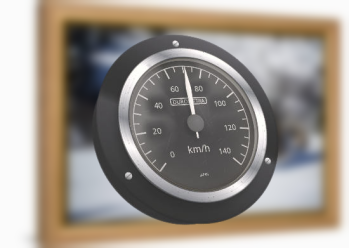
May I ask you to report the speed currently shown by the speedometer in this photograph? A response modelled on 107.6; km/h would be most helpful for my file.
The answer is 70; km/h
